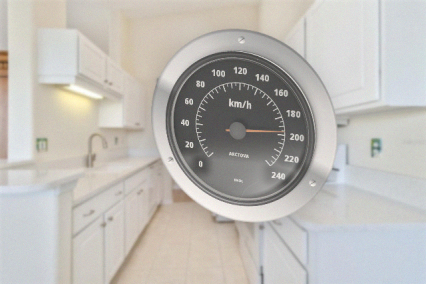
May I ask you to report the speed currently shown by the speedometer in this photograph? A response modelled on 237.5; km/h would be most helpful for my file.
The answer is 195; km/h
